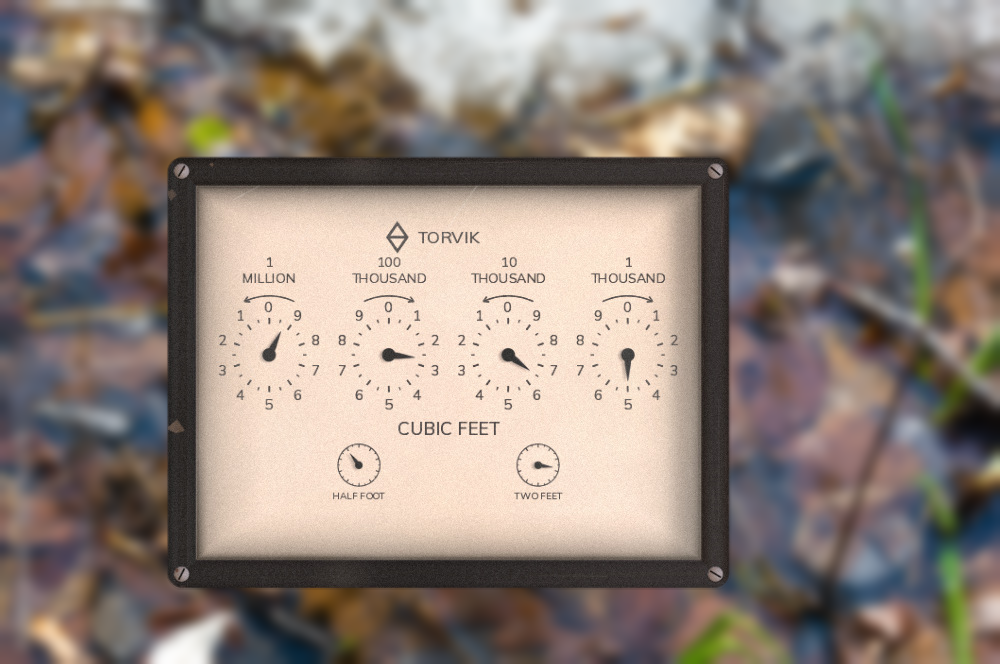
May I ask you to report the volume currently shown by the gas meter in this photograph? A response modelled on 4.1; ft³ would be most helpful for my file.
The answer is 926500; ft³
